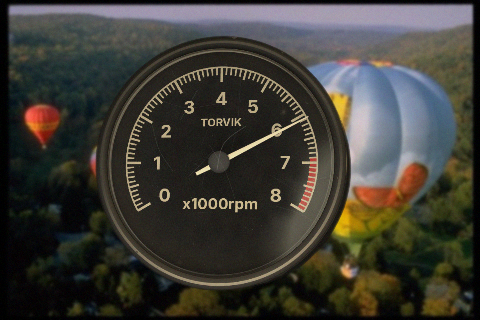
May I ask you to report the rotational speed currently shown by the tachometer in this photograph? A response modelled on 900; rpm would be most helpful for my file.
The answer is 6100; rpm
